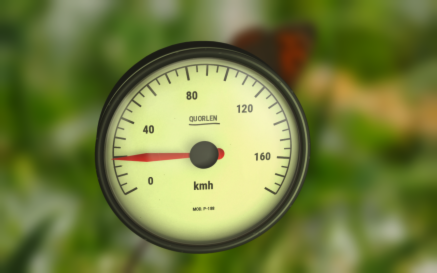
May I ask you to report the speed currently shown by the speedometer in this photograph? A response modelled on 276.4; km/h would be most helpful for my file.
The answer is 20; km/h
